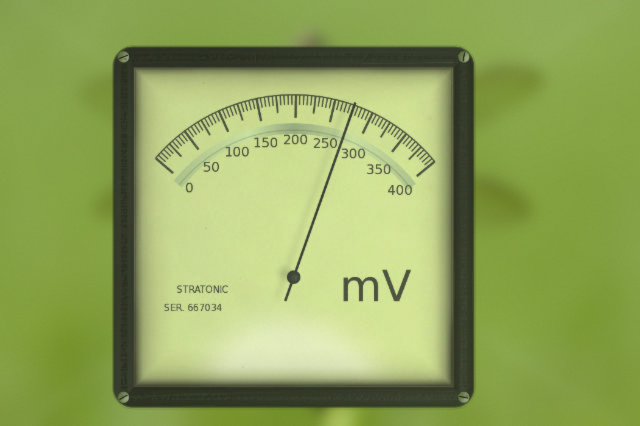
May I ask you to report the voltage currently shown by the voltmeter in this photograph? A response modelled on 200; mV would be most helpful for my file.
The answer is 275; mV
